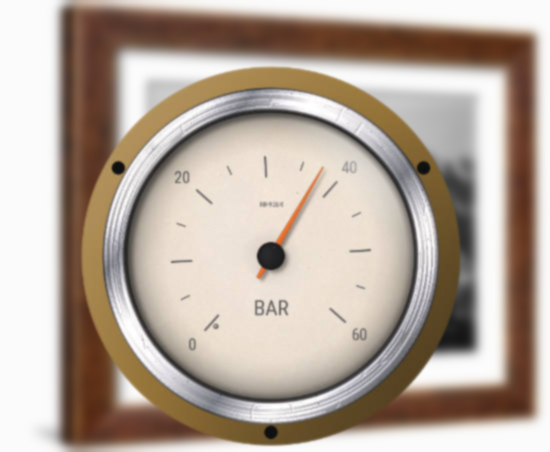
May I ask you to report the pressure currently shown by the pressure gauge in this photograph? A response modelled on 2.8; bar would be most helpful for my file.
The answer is 37.5; bar
